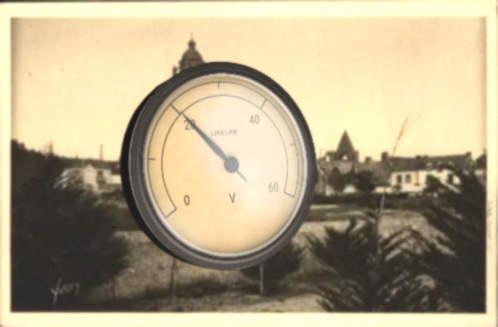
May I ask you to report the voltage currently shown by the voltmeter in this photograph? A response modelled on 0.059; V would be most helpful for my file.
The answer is 20; V
